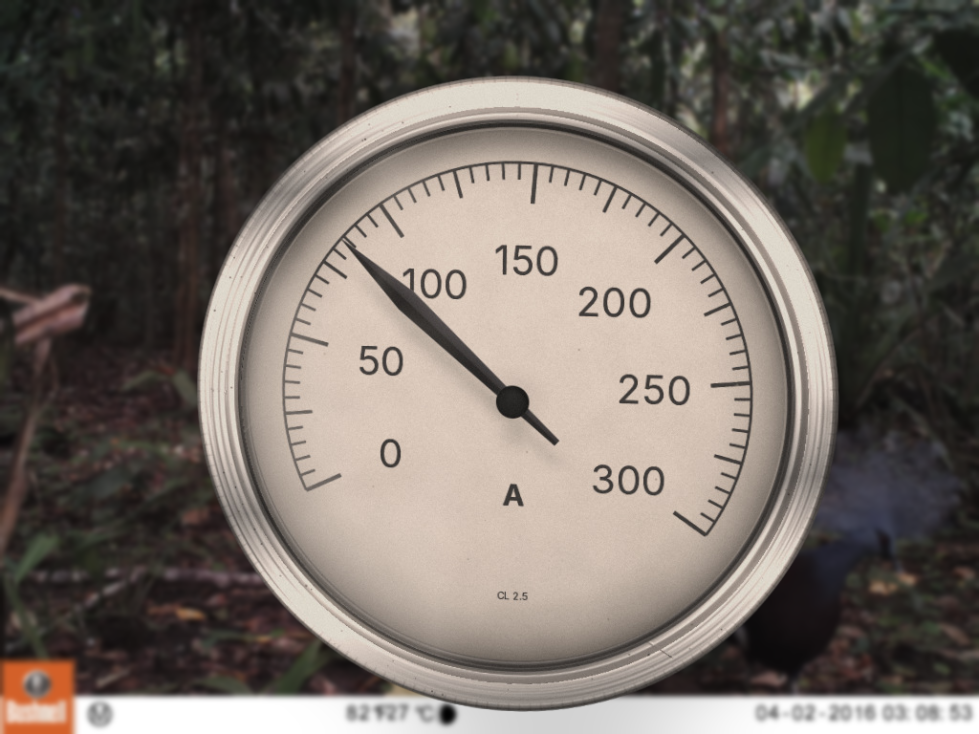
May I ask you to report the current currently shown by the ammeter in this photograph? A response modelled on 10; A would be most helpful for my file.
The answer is 85; A
